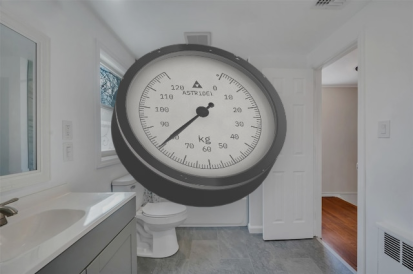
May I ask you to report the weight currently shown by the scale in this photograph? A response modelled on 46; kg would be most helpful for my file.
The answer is 80; kg
